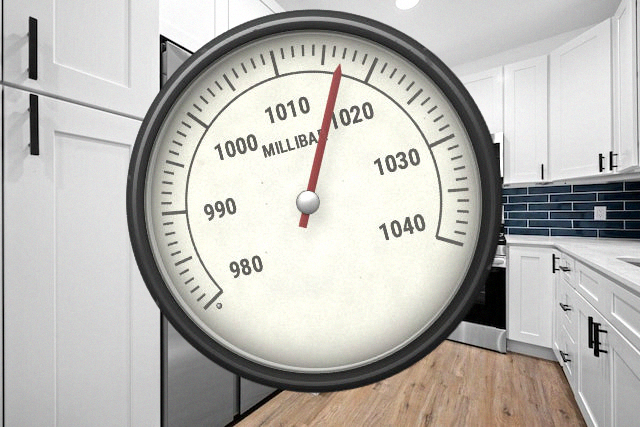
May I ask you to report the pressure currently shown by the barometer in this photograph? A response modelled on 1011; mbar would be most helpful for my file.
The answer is 1017; mbar
